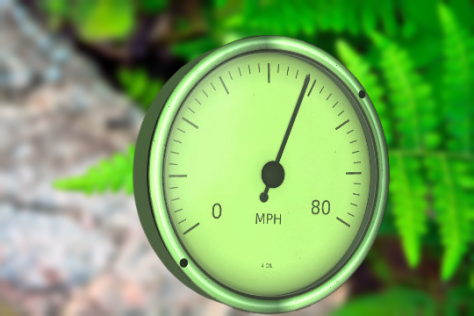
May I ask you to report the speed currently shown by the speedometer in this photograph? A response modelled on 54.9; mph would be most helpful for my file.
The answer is 48; mph
